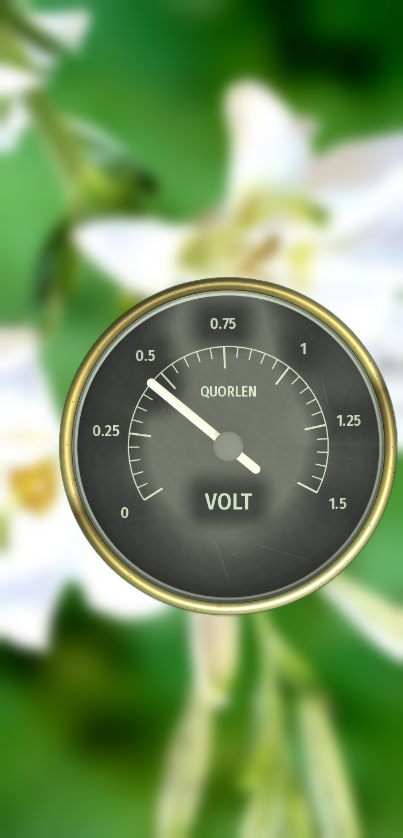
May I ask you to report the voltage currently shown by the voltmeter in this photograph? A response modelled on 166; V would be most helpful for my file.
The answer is 0.45; V
